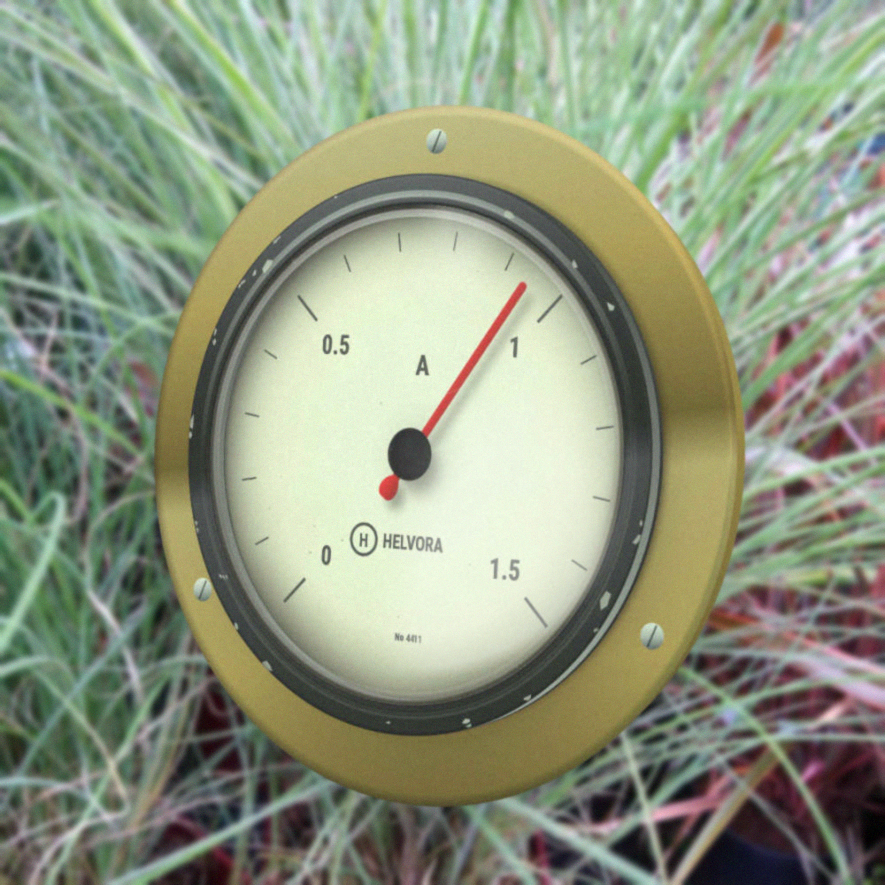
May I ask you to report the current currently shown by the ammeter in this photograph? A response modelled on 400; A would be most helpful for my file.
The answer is 0.95; A
